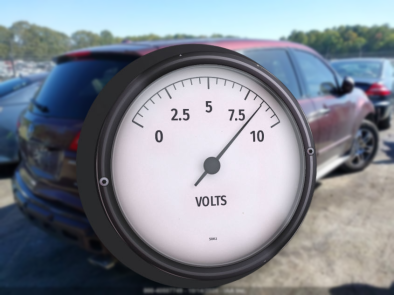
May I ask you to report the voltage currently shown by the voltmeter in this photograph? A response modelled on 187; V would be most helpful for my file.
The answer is 8.5; V
